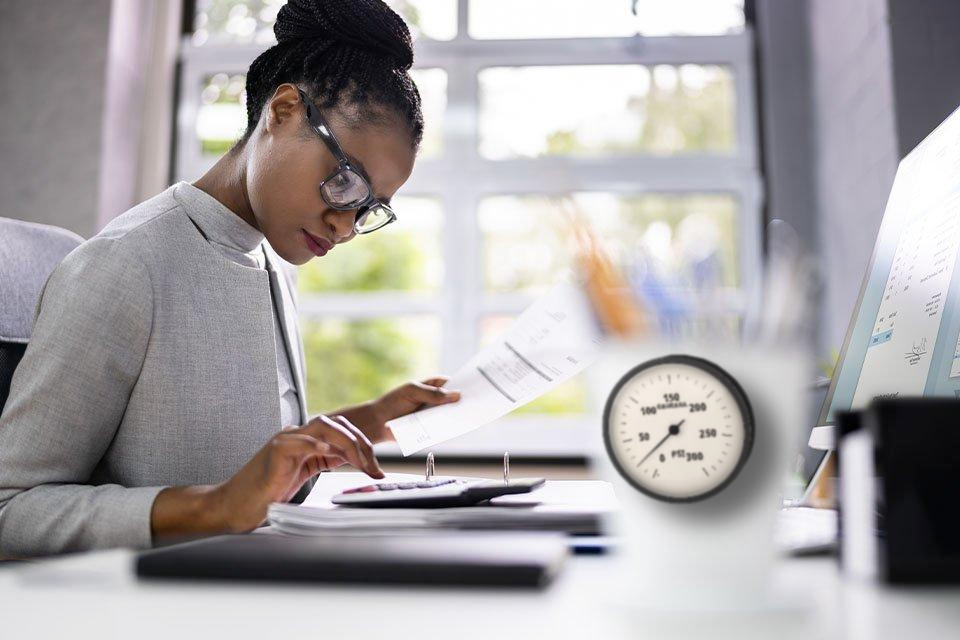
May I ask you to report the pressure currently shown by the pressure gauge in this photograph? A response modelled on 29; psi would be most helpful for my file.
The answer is 20; psi
